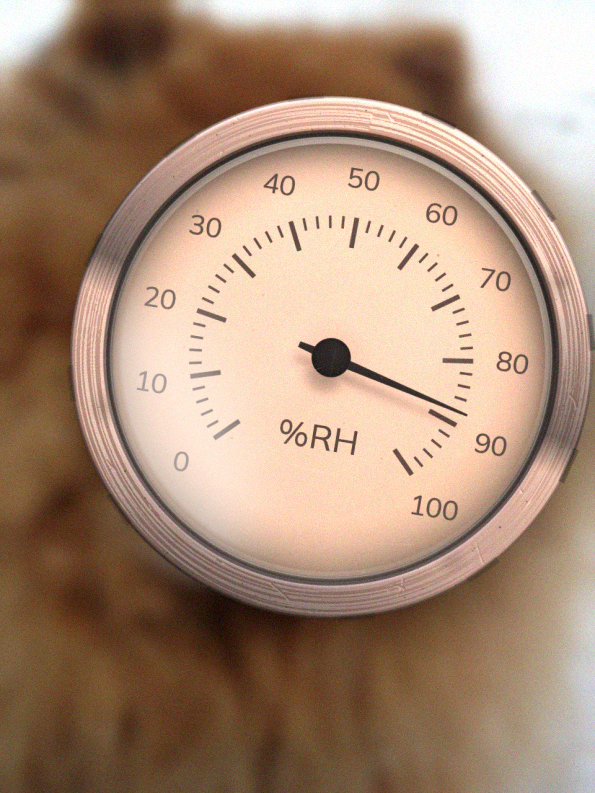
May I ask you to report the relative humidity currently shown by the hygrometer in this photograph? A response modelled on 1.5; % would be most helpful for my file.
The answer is 88; %
